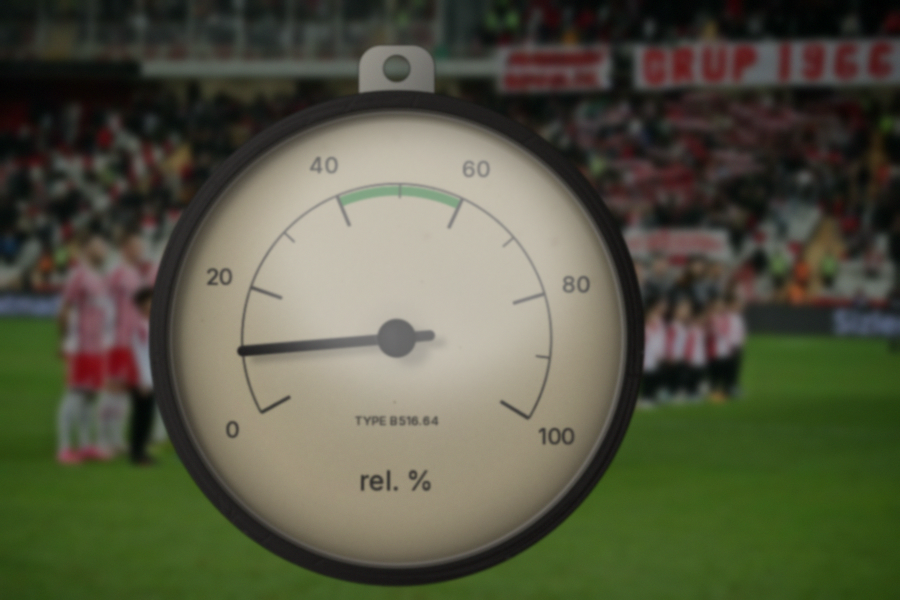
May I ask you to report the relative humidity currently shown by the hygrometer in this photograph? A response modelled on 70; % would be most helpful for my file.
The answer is 10; %
